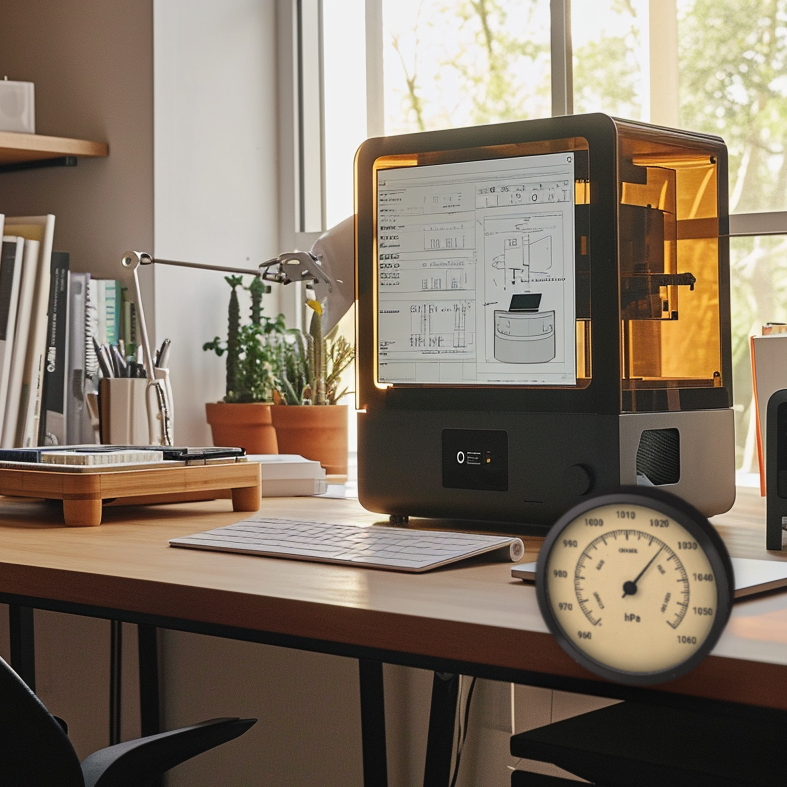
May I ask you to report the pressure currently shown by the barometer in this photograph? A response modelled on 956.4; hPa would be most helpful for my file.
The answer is 1025; hPa
